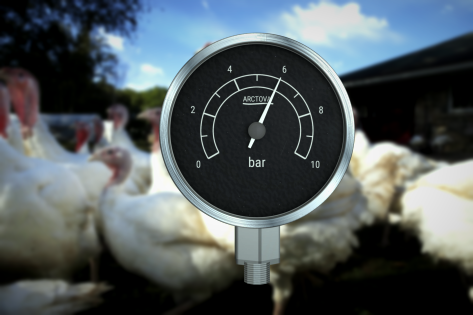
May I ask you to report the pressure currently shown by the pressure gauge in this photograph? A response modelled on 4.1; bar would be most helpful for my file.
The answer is 6; bar
